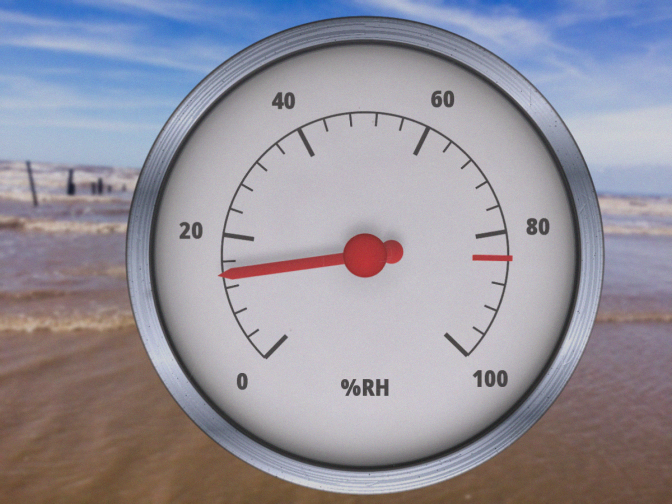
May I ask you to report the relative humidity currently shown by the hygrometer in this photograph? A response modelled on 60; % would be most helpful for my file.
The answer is 14; %
